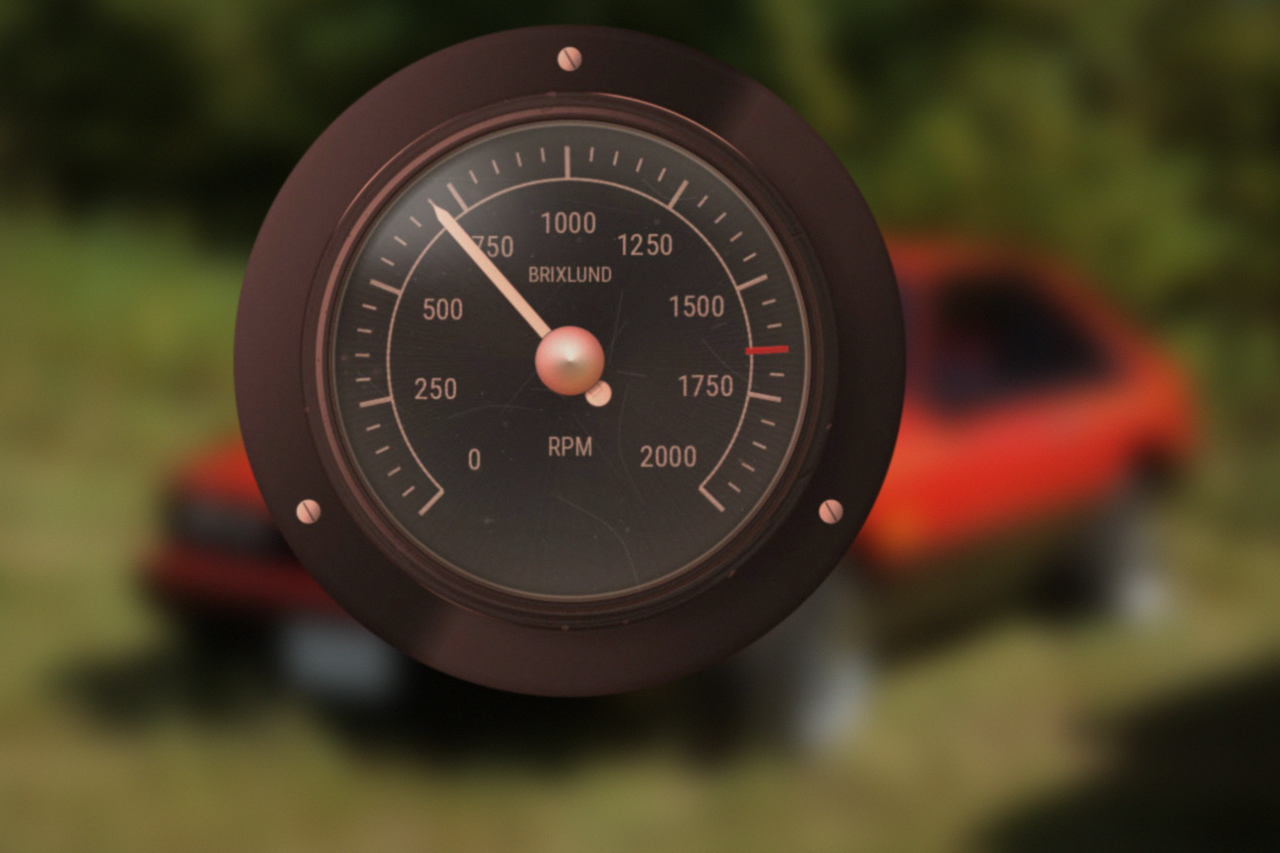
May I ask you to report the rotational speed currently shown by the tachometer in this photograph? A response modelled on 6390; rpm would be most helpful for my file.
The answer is 700; rpm
